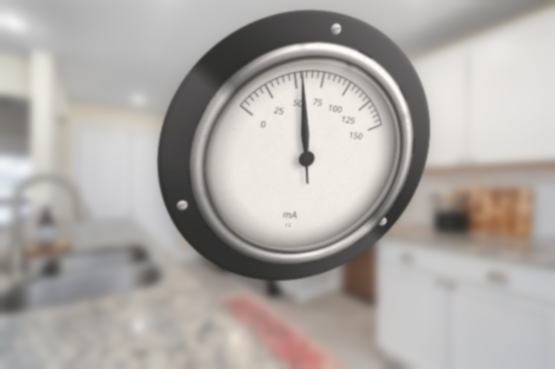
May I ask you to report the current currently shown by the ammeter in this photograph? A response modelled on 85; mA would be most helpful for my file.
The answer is 55; mA
